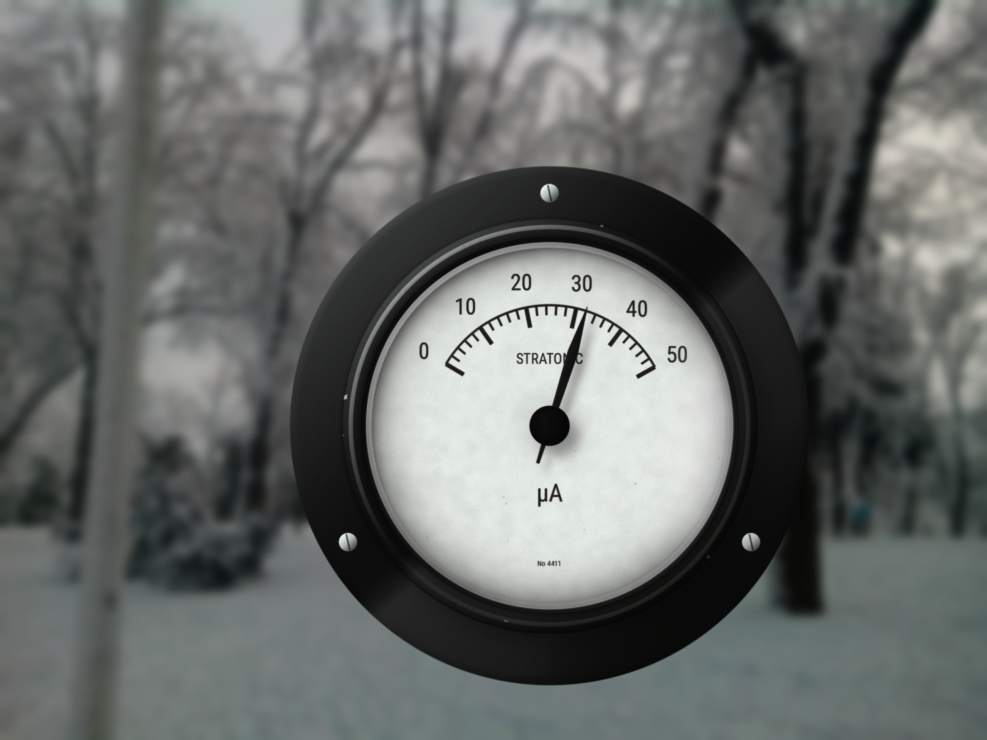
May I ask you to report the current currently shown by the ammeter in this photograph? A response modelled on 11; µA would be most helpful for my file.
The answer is 32; µA
